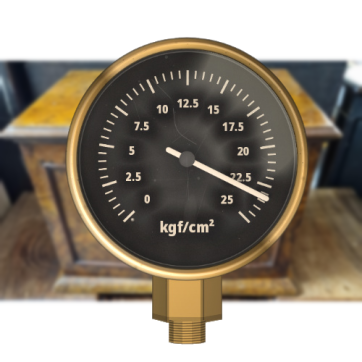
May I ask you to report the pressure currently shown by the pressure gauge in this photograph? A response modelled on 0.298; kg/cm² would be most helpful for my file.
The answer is 23.25; kg/cm²
